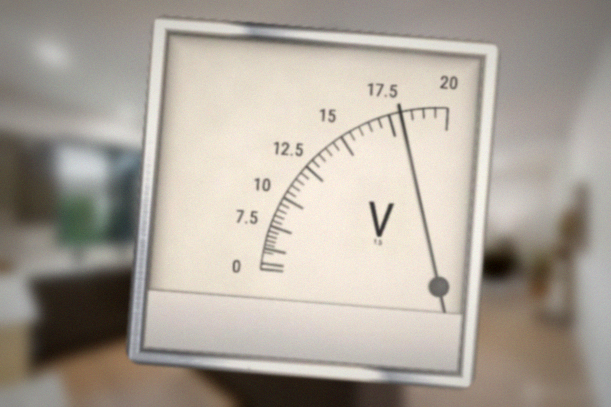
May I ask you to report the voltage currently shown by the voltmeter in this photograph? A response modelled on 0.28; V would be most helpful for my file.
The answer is 18; V
